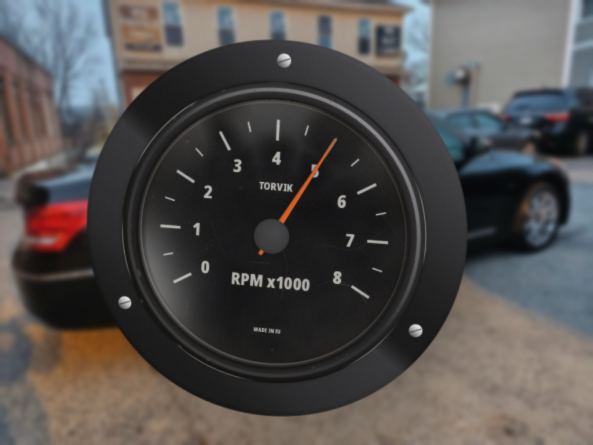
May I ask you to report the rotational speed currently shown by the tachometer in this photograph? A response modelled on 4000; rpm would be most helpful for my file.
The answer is 5000; rpm
